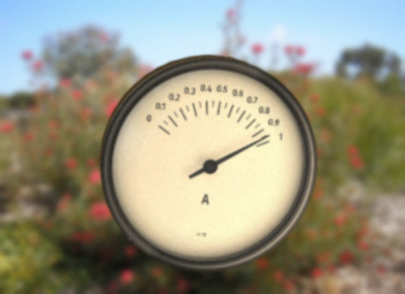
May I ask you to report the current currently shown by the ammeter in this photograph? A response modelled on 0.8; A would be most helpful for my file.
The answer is 0.95; A
